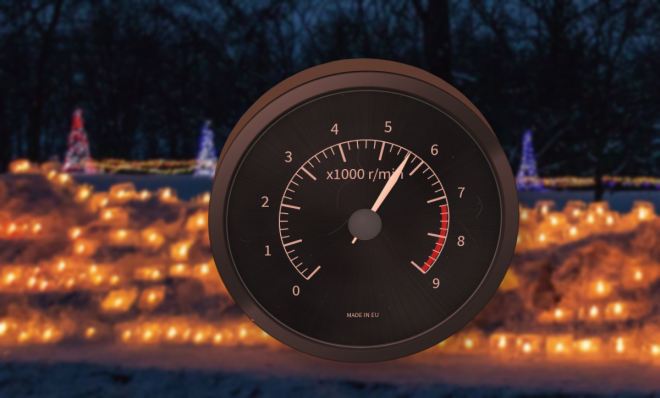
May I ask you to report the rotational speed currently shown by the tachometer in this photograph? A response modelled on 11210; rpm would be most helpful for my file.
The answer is 5600; rpm
